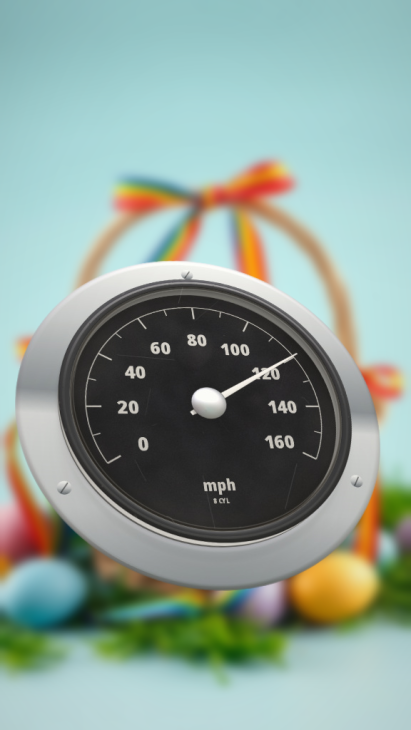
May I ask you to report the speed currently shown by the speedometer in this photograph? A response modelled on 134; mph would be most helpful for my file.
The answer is 120; mph
